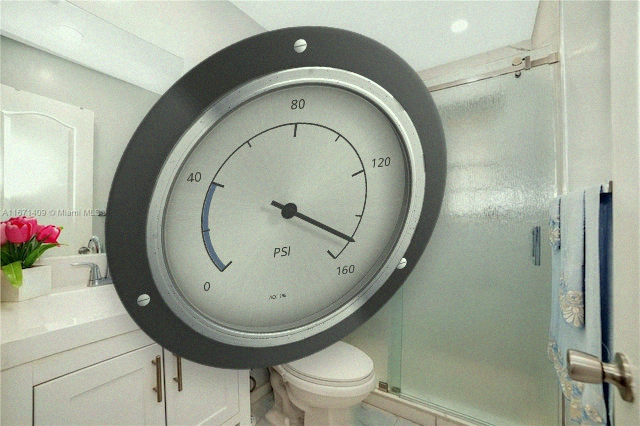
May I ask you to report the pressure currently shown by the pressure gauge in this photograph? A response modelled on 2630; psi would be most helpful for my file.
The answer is 150; psi
